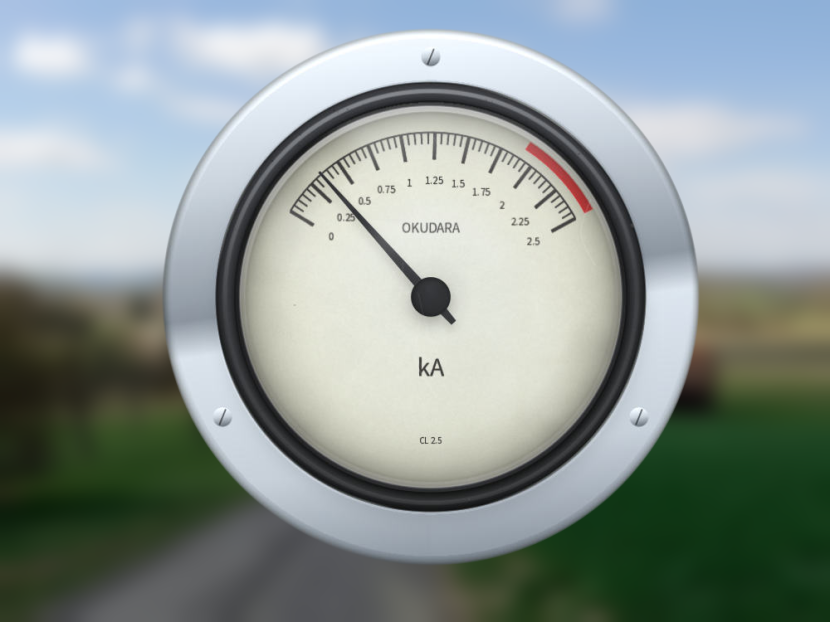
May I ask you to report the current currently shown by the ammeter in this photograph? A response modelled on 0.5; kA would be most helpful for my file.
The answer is 0.35; kA
